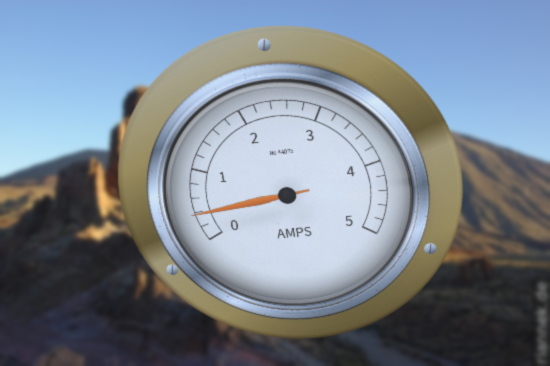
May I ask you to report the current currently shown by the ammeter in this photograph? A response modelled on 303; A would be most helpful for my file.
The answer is 0.4; A
